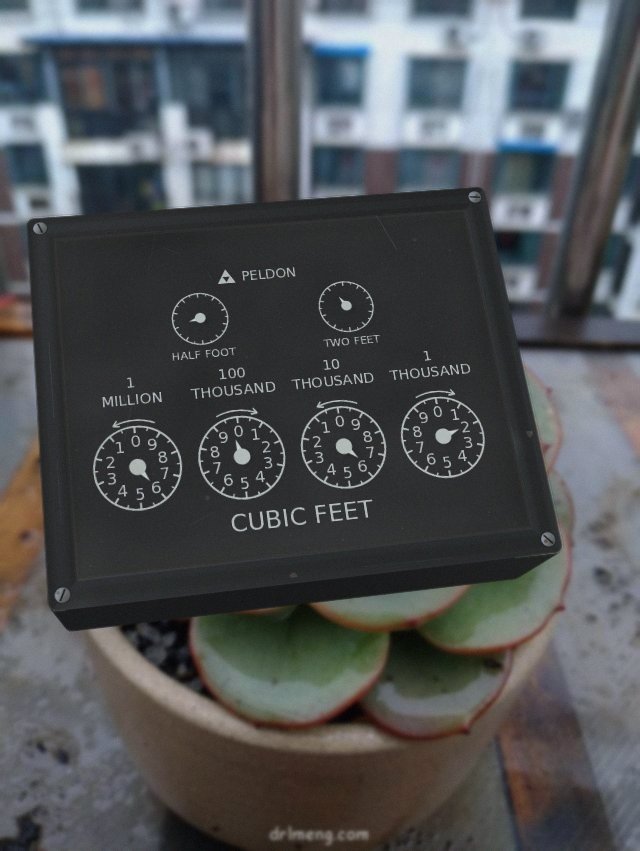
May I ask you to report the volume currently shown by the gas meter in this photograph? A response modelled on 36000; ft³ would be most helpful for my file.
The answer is 596200; ft³
